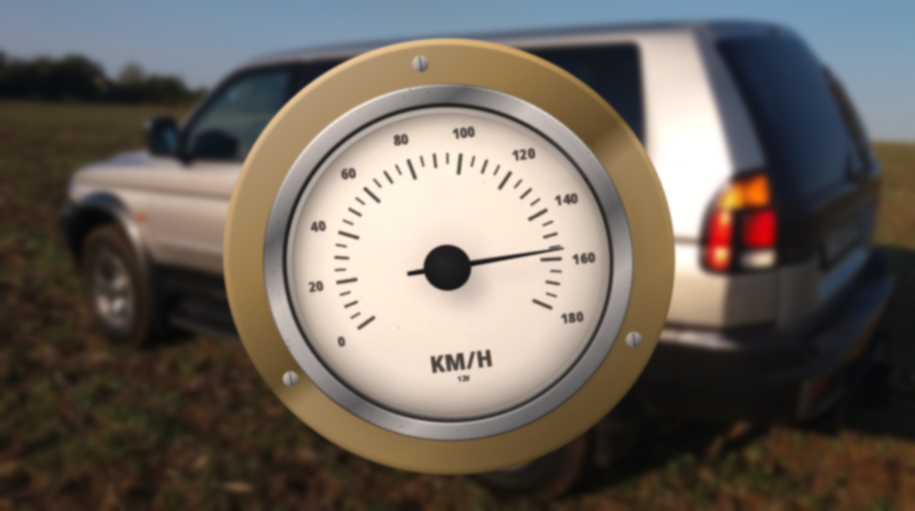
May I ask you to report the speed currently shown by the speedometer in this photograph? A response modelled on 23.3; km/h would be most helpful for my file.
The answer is 155; km/h
